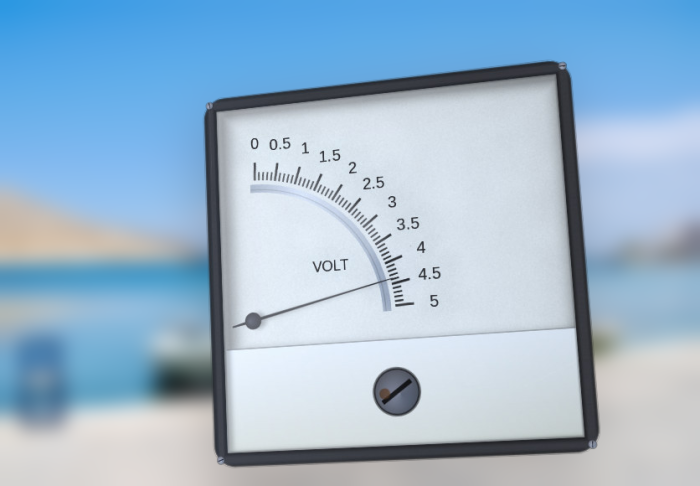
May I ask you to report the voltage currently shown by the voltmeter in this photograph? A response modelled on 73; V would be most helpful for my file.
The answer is 4.4; V
